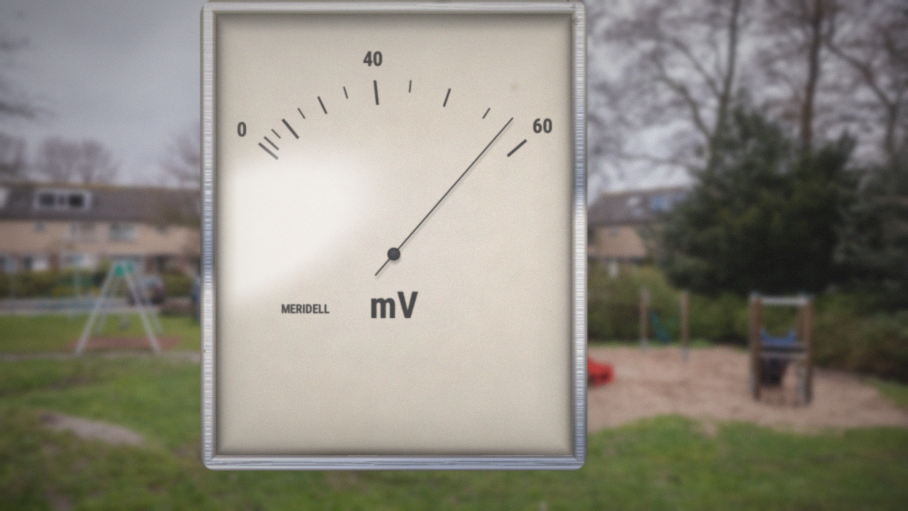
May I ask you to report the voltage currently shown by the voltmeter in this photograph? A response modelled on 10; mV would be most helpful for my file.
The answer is 57.5; mV
